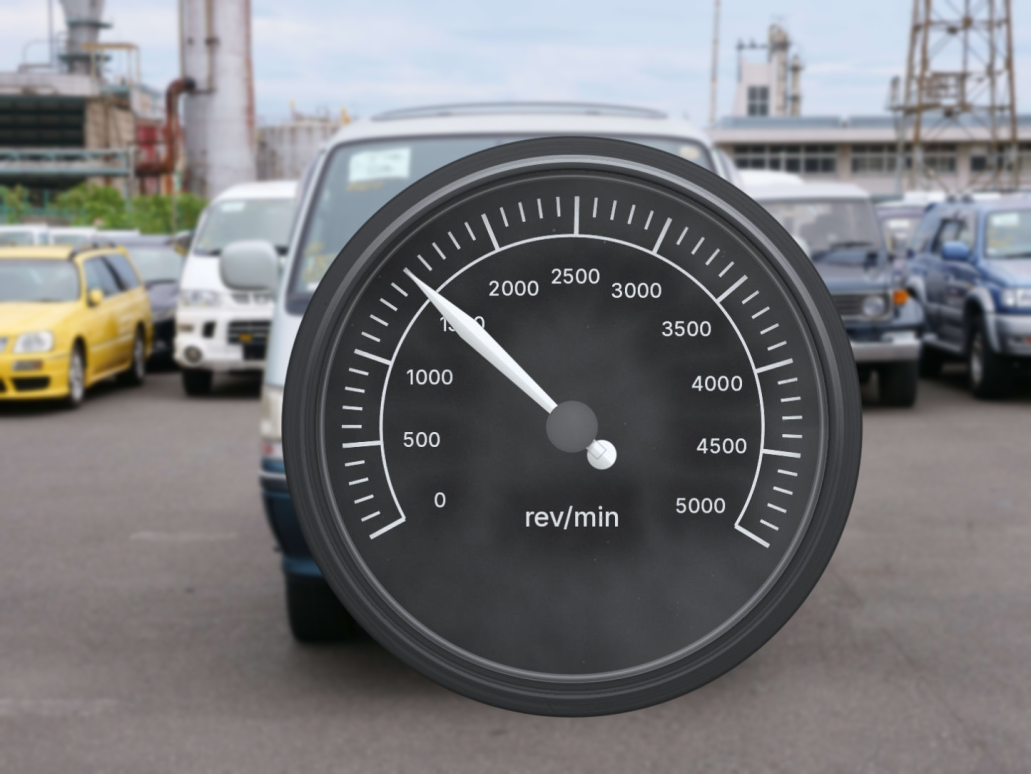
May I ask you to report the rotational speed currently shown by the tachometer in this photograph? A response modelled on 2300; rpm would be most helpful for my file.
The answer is 1500; rpm
